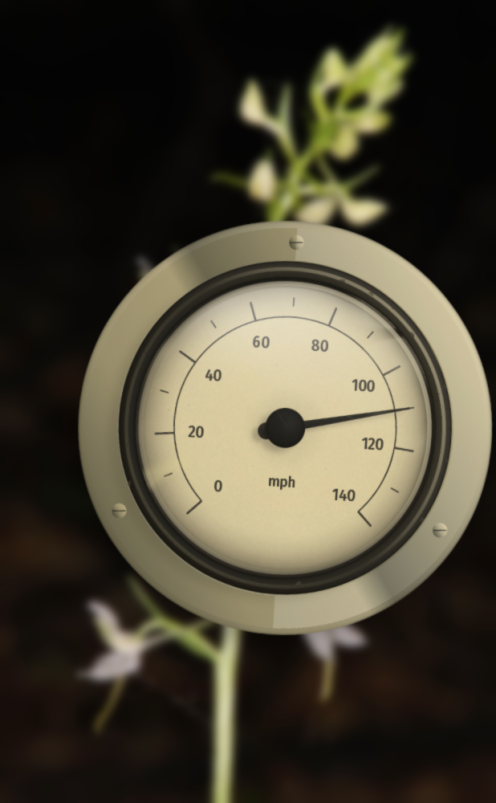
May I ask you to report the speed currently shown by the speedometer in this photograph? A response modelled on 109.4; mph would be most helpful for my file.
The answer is 110; mph
